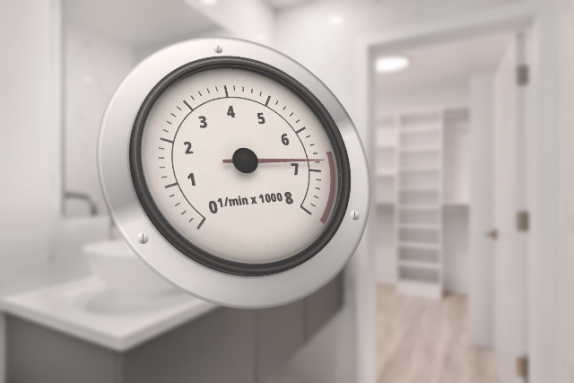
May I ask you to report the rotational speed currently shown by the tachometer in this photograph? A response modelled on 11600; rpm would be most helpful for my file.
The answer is 6800; rpm
